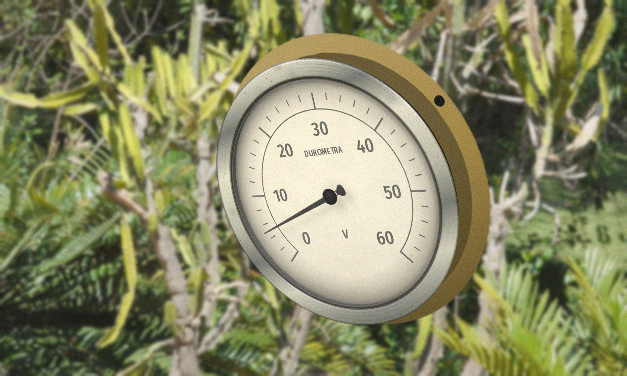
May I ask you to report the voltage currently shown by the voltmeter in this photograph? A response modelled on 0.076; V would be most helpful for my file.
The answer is 5; V
